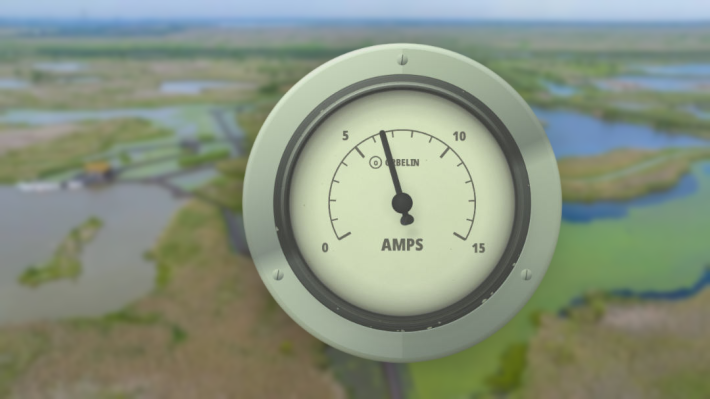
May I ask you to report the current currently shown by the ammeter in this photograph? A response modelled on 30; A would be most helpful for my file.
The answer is 6.5; A
